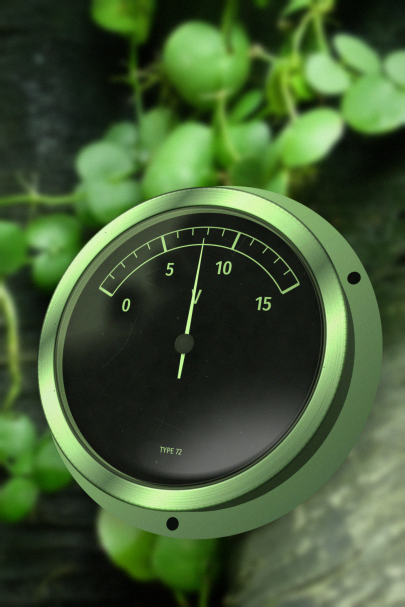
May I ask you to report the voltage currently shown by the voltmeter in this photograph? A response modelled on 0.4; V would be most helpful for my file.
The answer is 8; V
